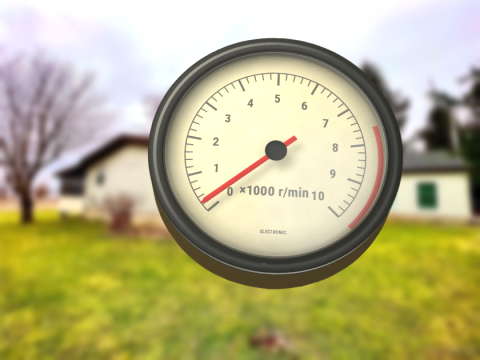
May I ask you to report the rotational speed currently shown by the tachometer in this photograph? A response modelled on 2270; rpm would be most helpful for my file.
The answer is 200; rpm
